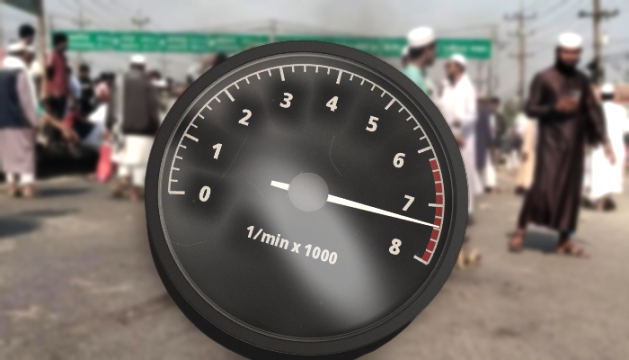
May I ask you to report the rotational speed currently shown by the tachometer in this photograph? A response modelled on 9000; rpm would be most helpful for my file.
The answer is 7400; rpm
